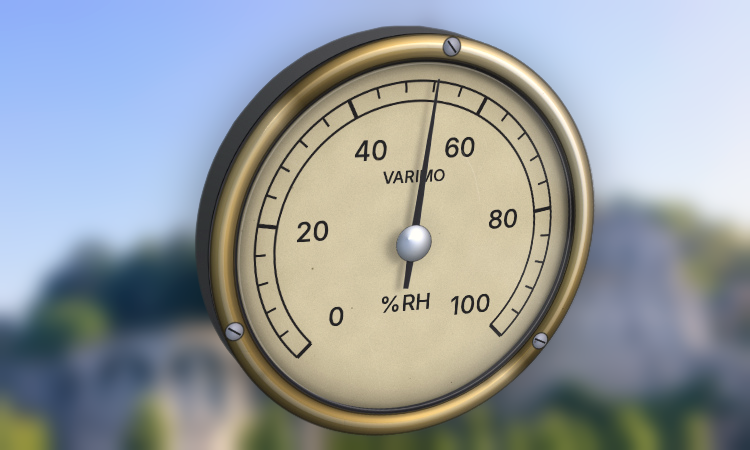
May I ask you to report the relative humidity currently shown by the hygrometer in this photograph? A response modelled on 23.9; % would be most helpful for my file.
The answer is 52; %
